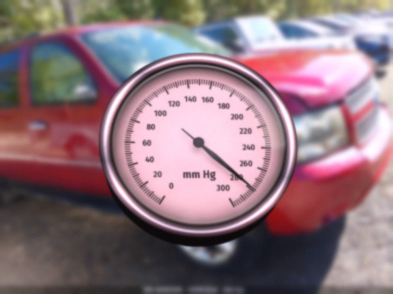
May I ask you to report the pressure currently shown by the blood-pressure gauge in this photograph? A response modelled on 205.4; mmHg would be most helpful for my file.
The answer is 280; mmHg
